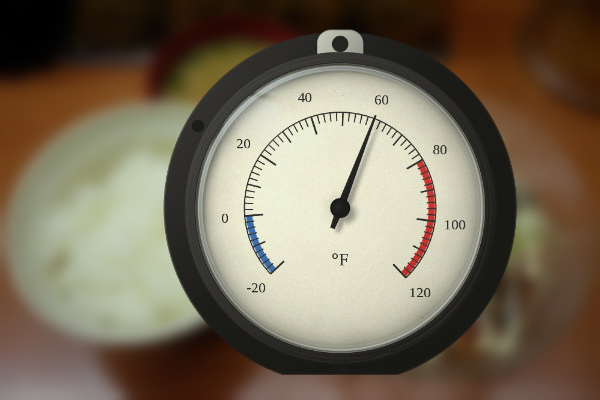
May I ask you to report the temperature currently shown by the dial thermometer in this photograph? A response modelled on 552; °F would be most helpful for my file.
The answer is 60; °F
